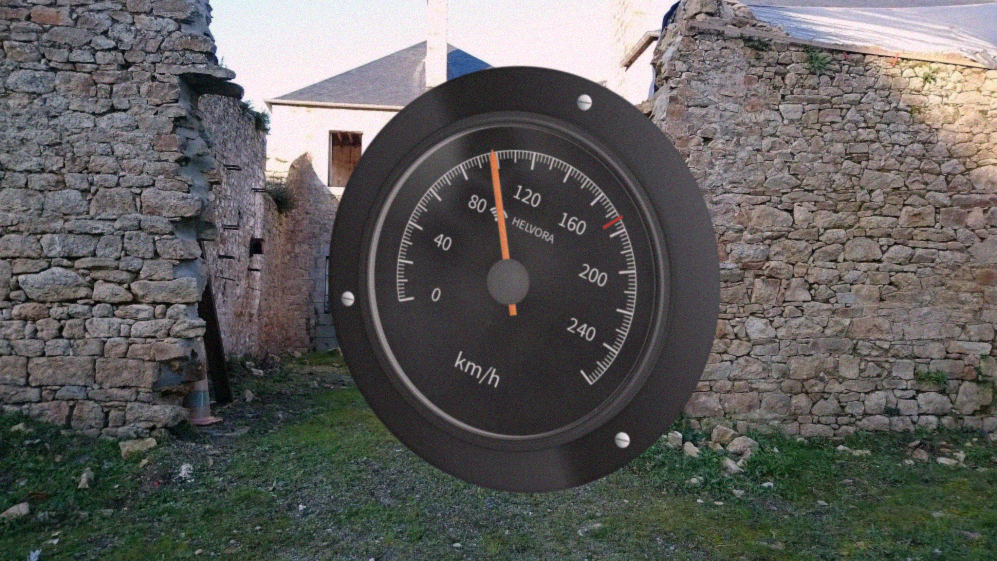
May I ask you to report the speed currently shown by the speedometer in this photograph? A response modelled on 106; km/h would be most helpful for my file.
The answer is 100; km/h
